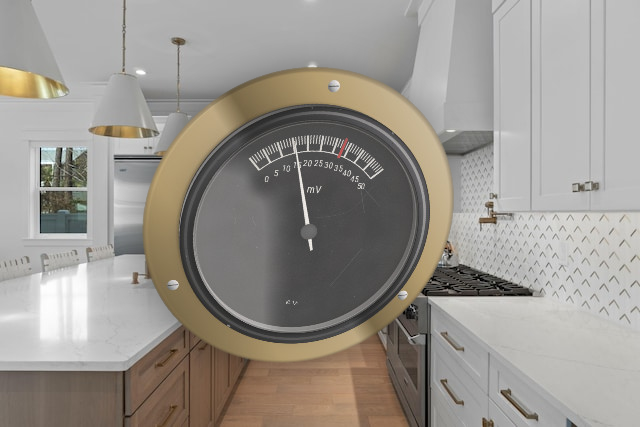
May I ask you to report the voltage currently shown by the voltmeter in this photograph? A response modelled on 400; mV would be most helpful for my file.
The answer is 15; mV
